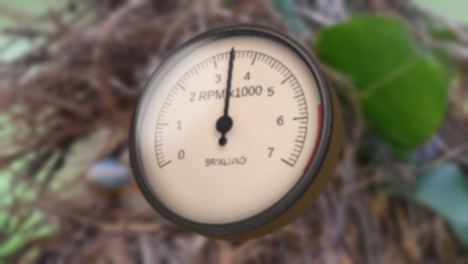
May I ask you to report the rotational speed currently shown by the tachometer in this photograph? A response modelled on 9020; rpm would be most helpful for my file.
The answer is 3500; rpm
